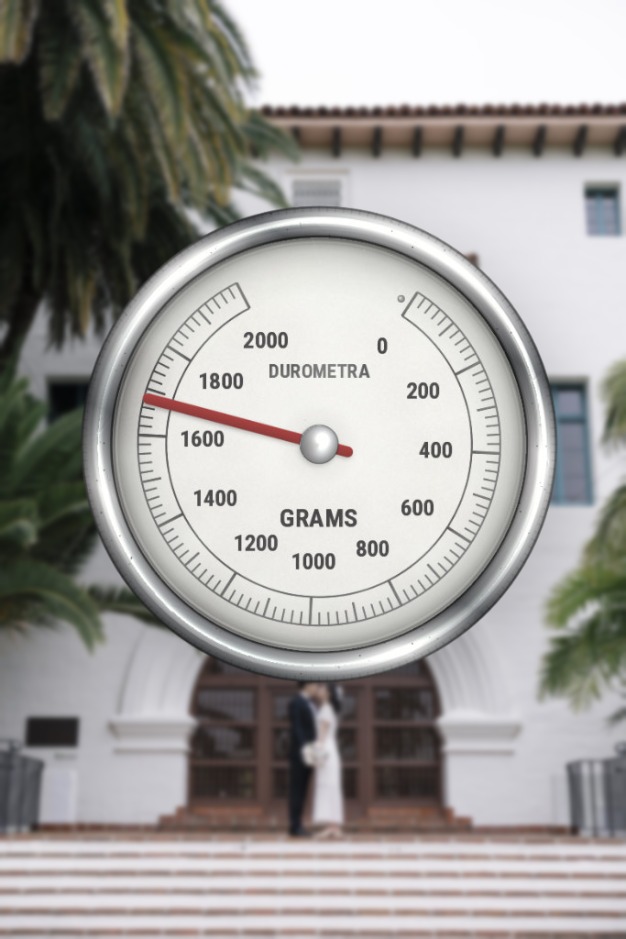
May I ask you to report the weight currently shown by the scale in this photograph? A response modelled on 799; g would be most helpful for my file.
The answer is 1680; g
